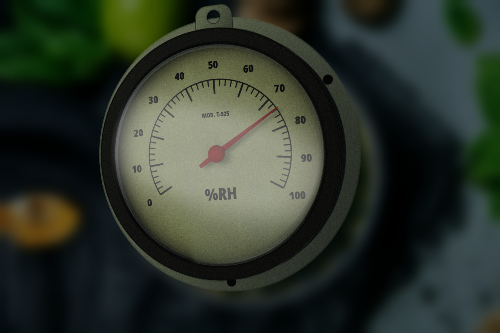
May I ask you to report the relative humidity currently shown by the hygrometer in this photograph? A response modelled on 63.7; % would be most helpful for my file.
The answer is 74; %
